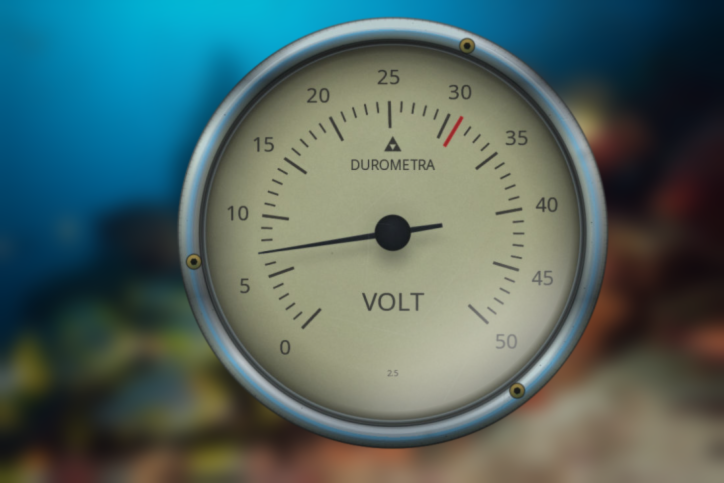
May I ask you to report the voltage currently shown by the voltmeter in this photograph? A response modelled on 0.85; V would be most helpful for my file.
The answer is 7; V
